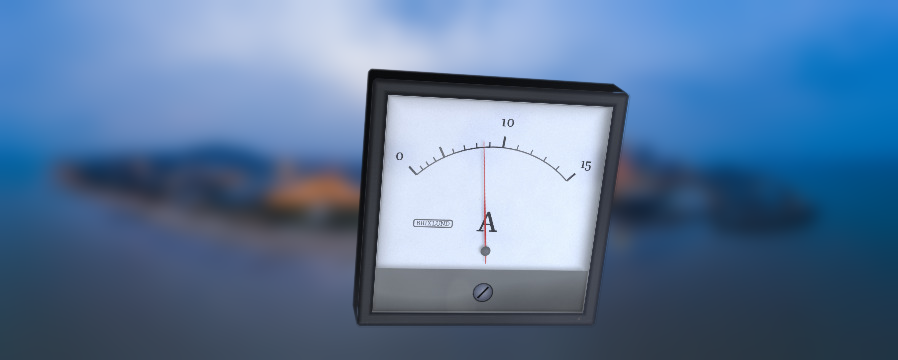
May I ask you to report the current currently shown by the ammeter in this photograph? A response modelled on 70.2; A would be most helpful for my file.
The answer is 8.5; A
